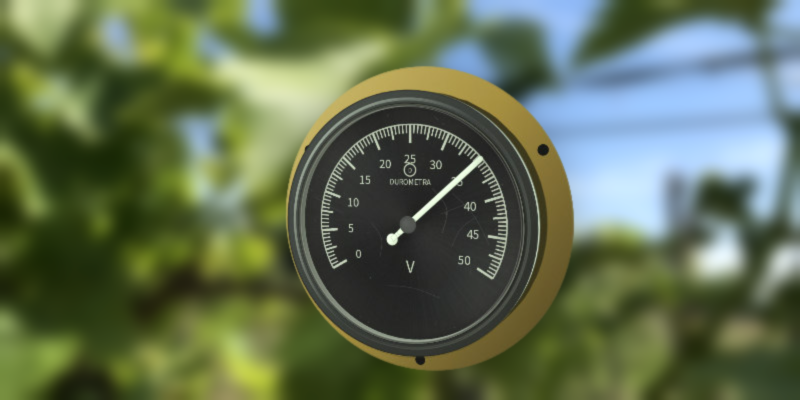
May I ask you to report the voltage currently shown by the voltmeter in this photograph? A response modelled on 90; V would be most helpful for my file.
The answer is 35; V
